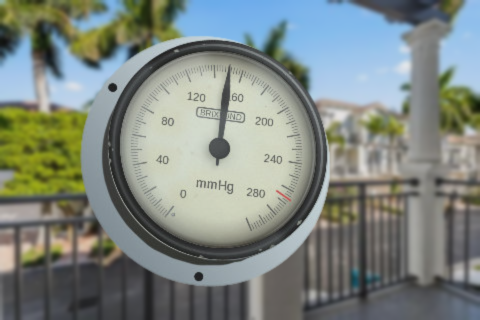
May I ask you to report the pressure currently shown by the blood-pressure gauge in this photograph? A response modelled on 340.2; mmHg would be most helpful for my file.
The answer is 150; mmHg
